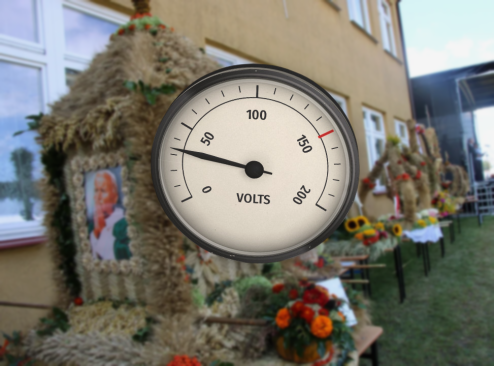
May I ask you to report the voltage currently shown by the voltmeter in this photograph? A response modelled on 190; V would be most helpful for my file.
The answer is 35; V
